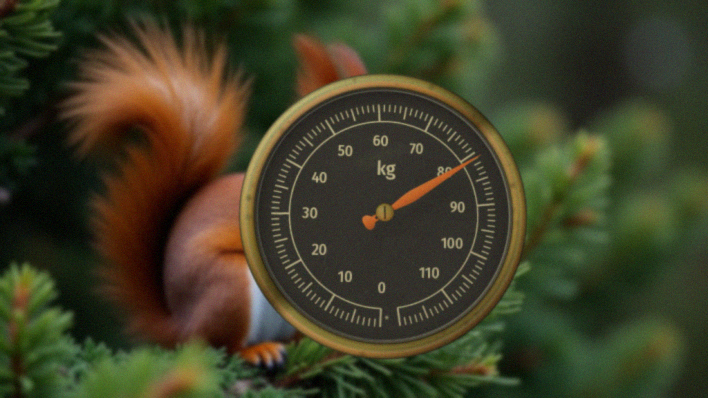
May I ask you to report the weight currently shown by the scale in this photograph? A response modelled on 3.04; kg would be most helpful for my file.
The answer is 81; kg
